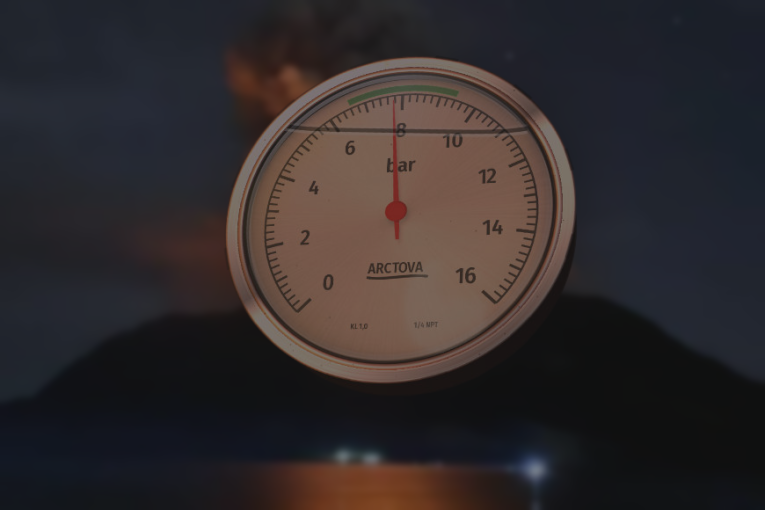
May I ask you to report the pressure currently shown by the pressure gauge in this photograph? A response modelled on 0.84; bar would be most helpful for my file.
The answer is 7.8; bar
